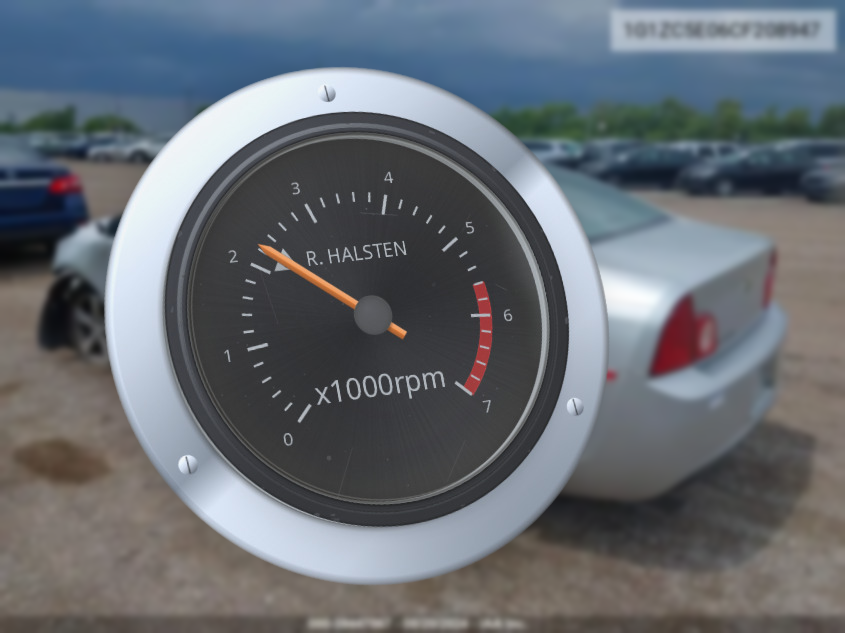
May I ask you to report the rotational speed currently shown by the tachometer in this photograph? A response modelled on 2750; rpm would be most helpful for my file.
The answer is 2200; rpm
